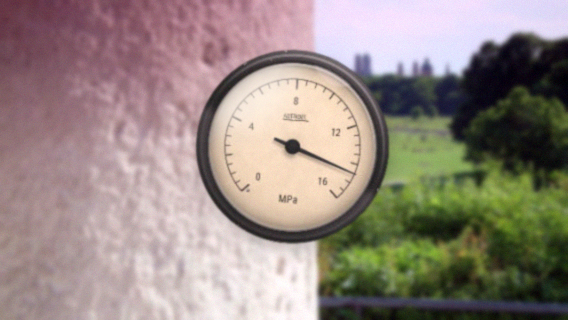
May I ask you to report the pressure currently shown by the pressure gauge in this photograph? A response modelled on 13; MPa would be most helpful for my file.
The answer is 14.5; MPa
